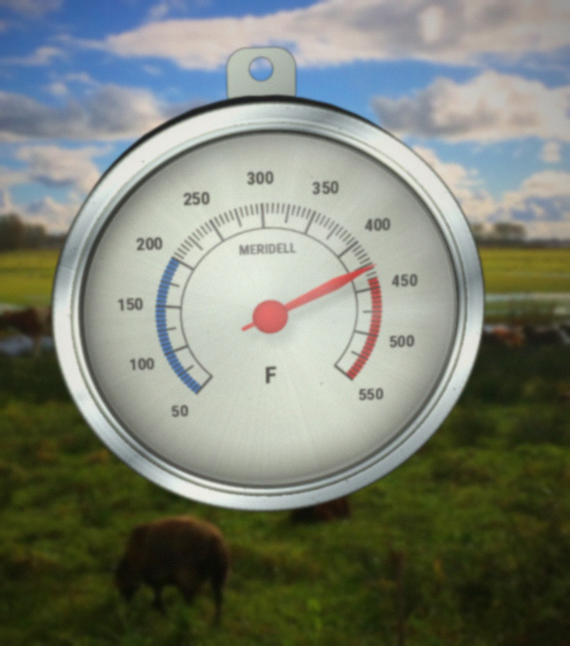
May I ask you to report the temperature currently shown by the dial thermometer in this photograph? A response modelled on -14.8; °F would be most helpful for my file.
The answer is 425; °F
